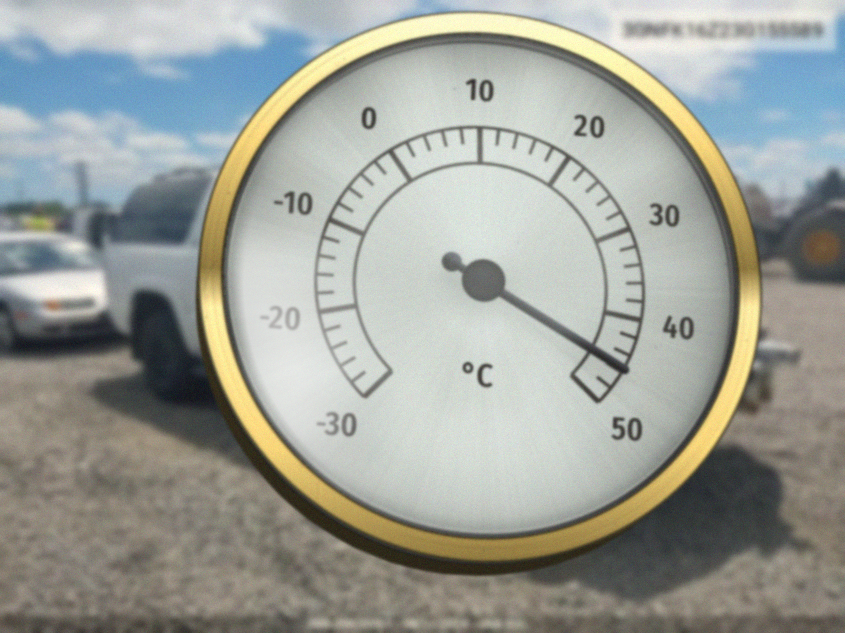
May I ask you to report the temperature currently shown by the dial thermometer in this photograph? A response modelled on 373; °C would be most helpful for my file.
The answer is 46; °C
